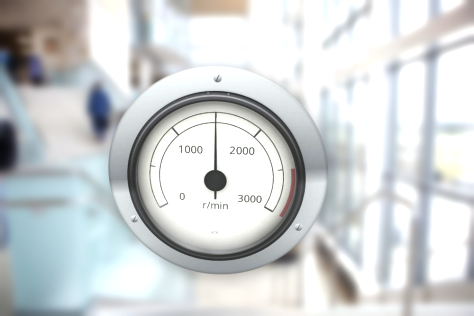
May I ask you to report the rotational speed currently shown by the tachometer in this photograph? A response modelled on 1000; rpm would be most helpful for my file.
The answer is 1500; rpm
